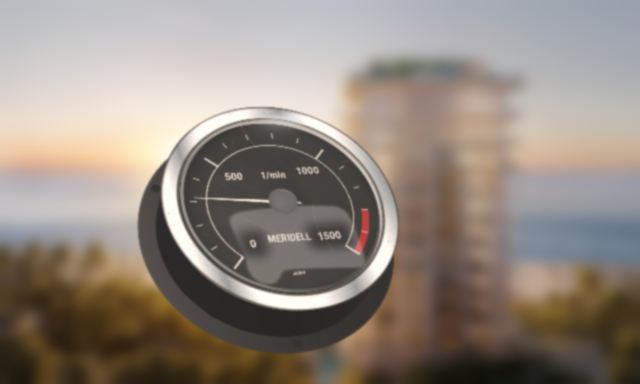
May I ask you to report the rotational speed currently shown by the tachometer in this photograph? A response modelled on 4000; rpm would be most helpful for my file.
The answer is 300; rpm
